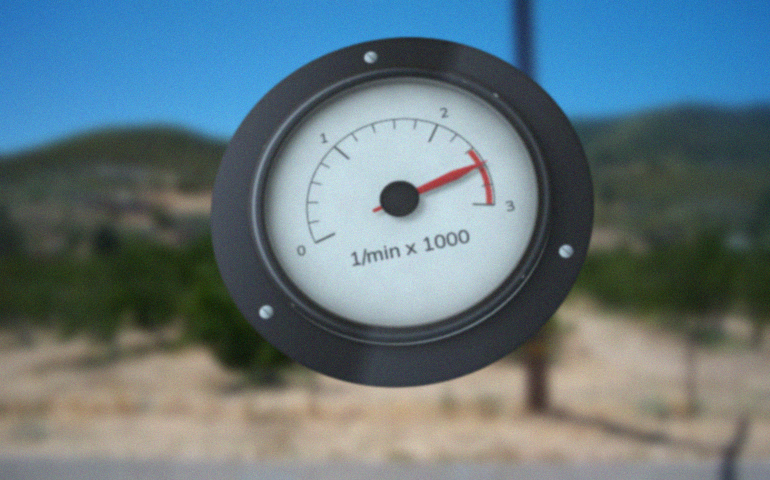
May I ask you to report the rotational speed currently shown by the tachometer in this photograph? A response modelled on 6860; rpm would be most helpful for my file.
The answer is 2600; rpm
